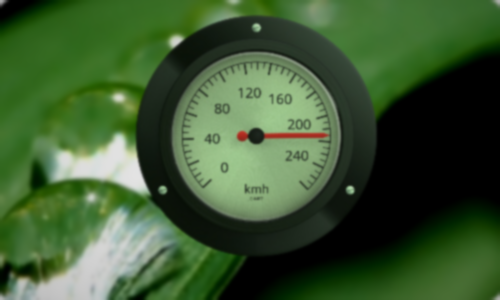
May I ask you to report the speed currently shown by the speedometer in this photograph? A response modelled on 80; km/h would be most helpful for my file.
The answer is 215; km/h
